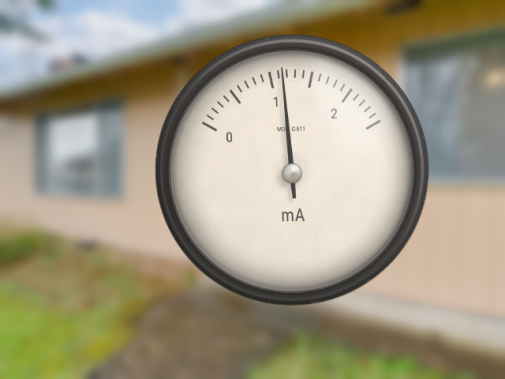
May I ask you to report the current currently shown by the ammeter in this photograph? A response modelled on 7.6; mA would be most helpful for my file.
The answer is 1.15; mA
